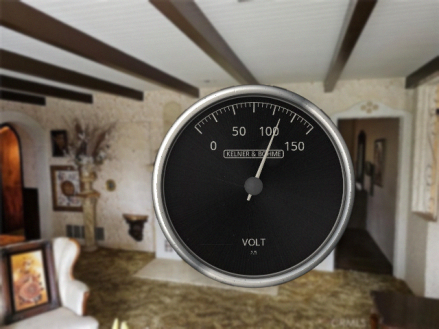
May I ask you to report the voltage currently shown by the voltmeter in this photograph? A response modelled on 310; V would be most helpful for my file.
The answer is 110; V
